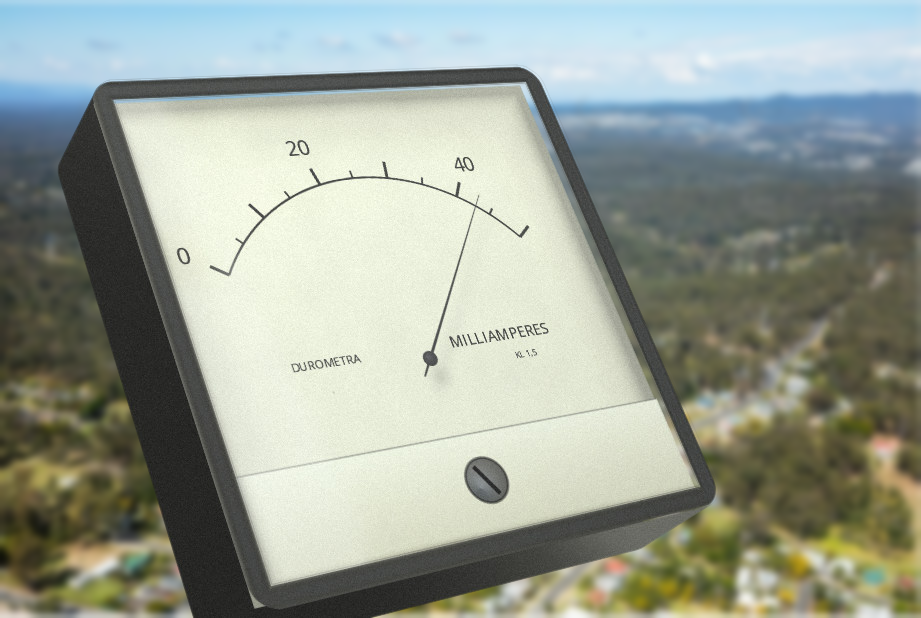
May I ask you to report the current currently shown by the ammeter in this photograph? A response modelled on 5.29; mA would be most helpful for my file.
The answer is 42.5; mA
